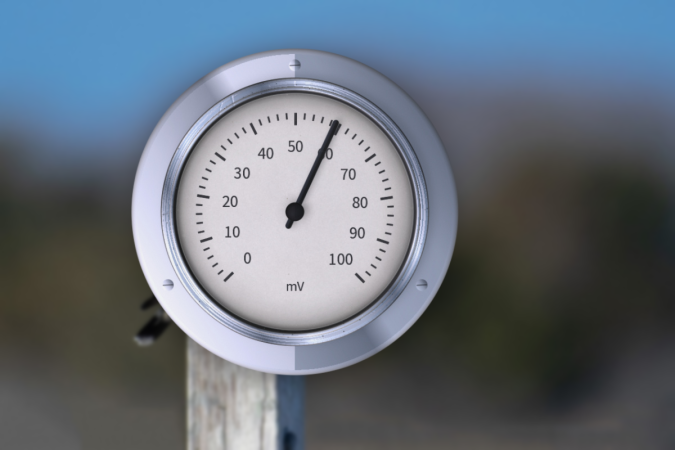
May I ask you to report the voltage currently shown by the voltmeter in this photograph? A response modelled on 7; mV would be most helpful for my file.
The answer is 59; mV
